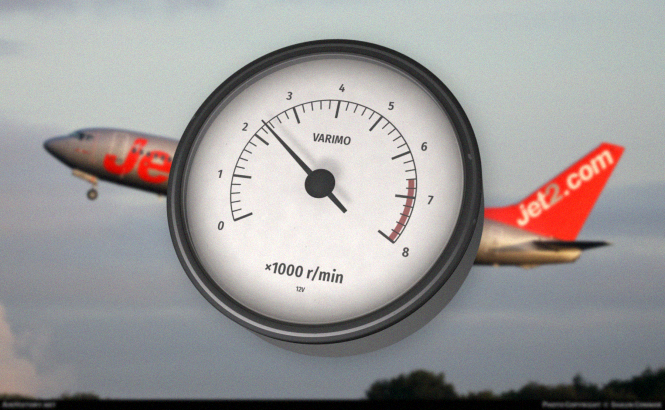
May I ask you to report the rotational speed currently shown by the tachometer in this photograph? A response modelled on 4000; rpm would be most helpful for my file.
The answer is 2300; rpm
